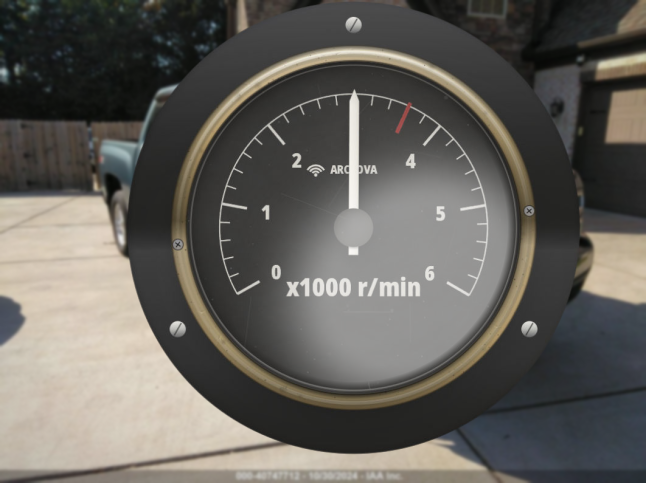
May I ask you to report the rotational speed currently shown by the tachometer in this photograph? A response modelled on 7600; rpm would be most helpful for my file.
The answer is 3000; rpm
